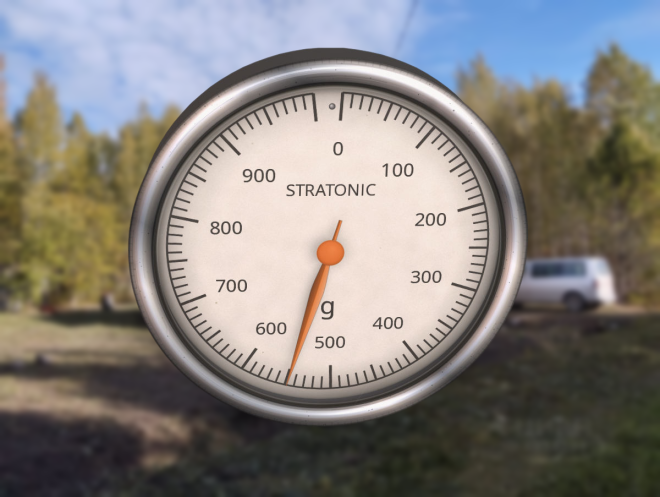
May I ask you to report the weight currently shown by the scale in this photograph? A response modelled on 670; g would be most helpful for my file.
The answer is 550; g
